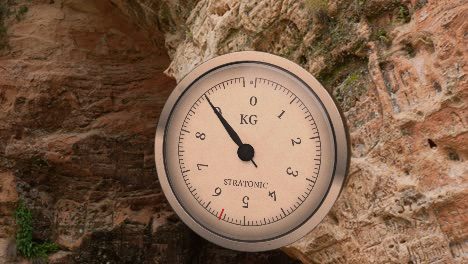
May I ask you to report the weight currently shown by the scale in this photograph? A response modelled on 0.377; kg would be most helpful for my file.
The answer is 9; kg
